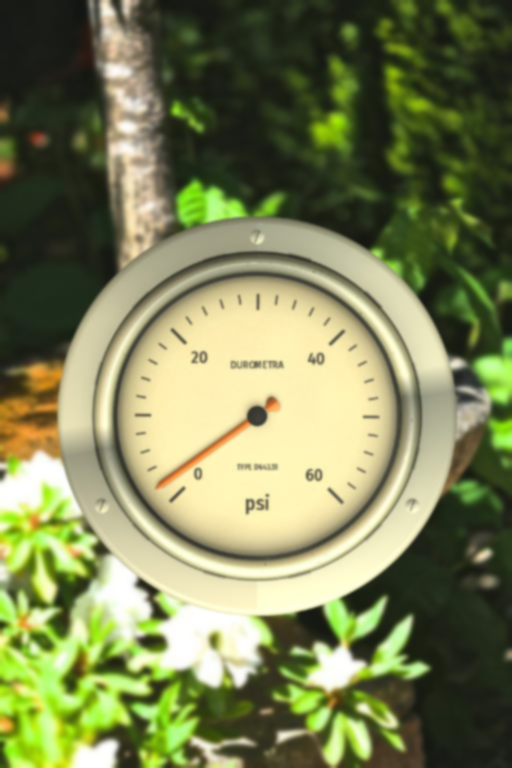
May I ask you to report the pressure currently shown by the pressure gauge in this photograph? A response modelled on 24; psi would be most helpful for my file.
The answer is 2; psi
